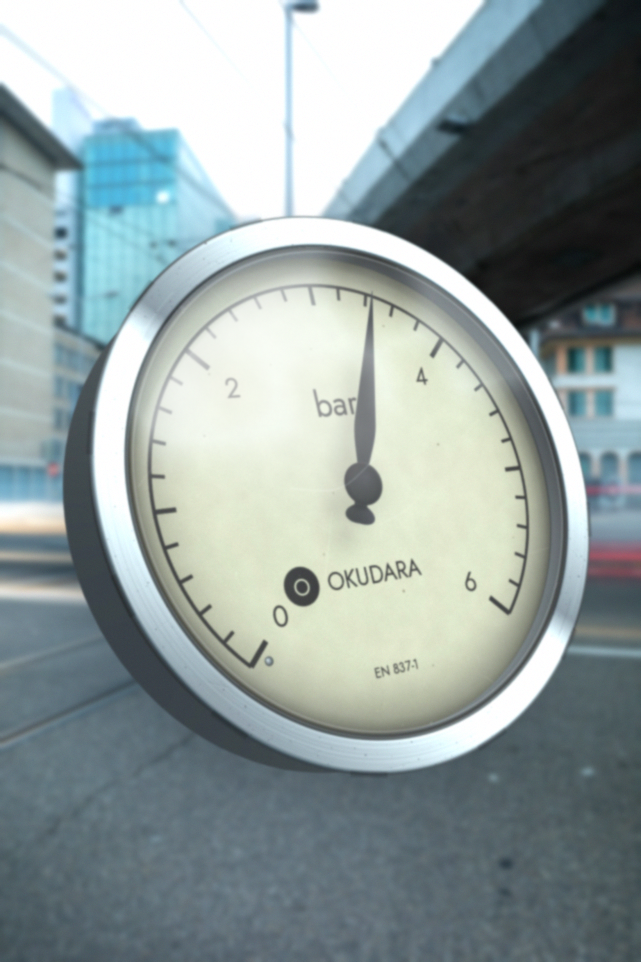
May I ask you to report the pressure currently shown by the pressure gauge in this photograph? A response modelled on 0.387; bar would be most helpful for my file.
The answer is 3.4; bar
